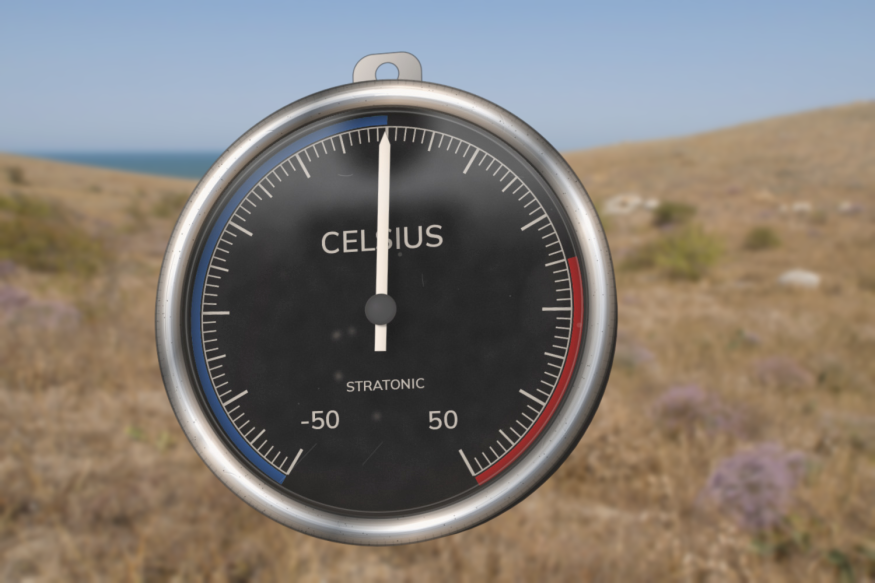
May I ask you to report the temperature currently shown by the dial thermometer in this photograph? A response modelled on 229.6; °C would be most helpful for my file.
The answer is 0; °C
